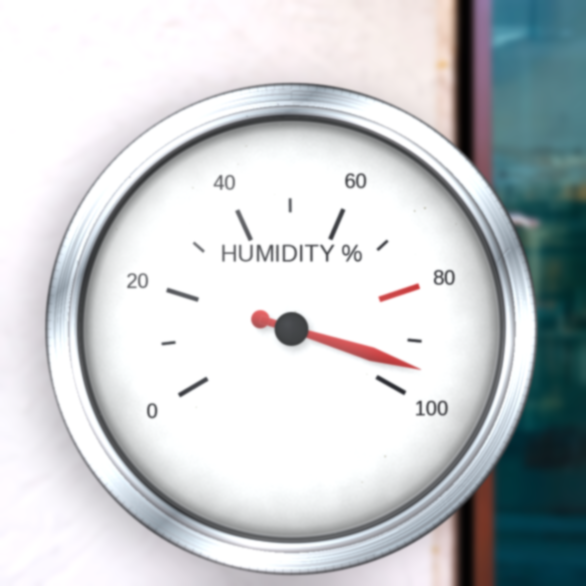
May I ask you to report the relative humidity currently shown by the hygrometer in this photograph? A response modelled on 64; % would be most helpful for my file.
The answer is 95; %
